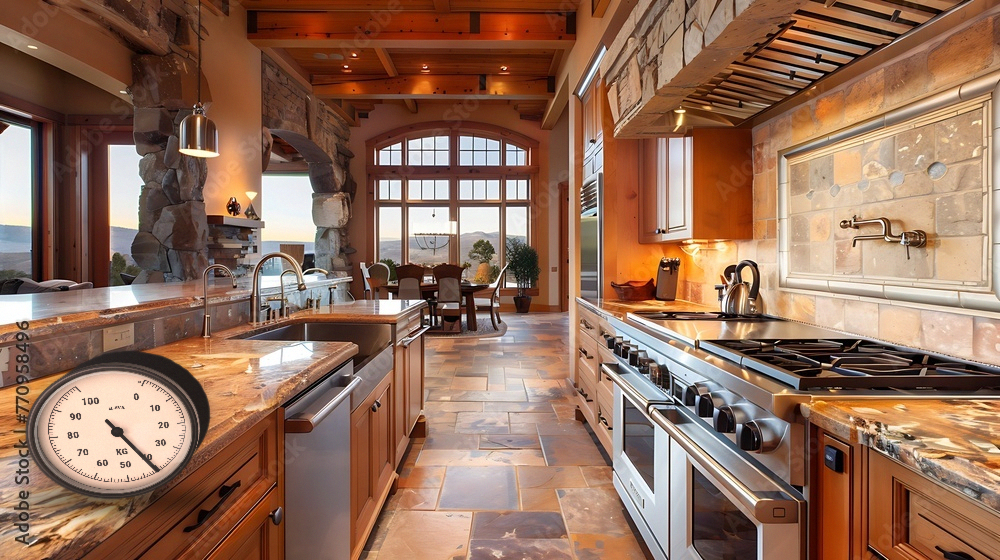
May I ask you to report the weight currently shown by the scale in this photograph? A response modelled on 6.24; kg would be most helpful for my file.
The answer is 40; kg
